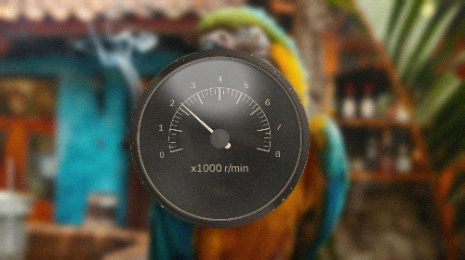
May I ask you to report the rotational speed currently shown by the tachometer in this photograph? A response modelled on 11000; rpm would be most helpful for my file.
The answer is 2200; rpm
